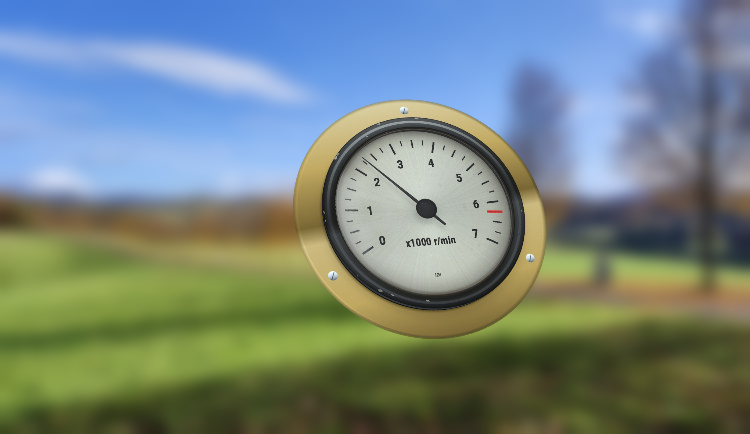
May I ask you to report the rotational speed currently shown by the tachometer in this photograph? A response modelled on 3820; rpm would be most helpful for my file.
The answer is 2250; rpm
